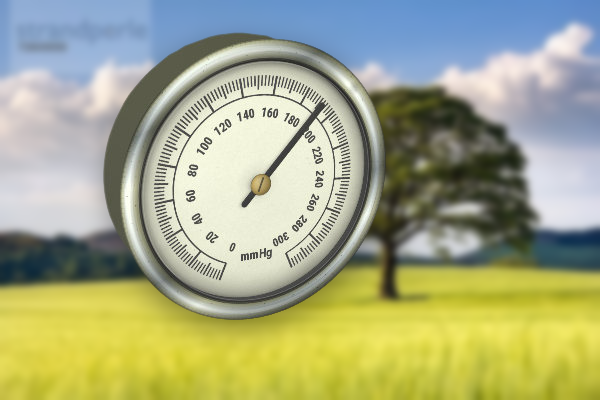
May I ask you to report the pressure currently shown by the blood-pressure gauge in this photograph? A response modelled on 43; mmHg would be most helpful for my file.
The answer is 190; mmHg
